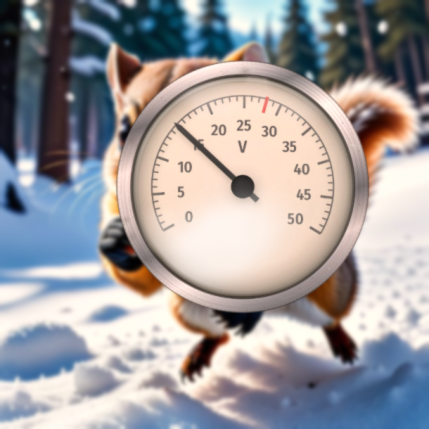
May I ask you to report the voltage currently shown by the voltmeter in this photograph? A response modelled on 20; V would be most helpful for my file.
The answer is 15; V
